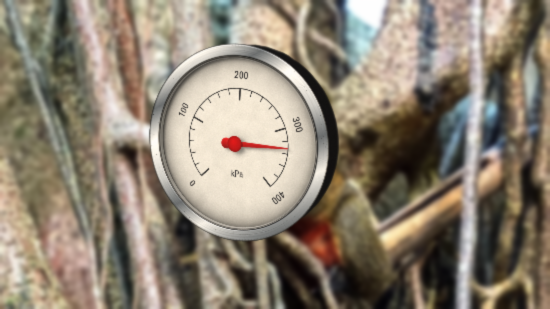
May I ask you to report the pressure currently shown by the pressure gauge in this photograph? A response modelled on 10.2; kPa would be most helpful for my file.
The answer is 330; kPa
